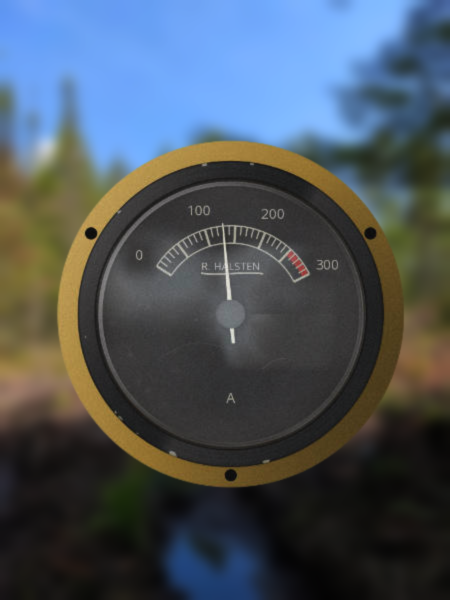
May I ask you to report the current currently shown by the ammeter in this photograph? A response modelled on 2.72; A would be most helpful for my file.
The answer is 130; A
